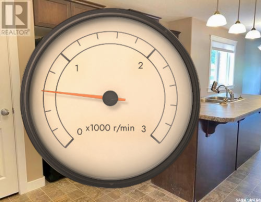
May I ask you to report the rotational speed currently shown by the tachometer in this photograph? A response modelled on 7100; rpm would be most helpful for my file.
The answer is 600; rpm
